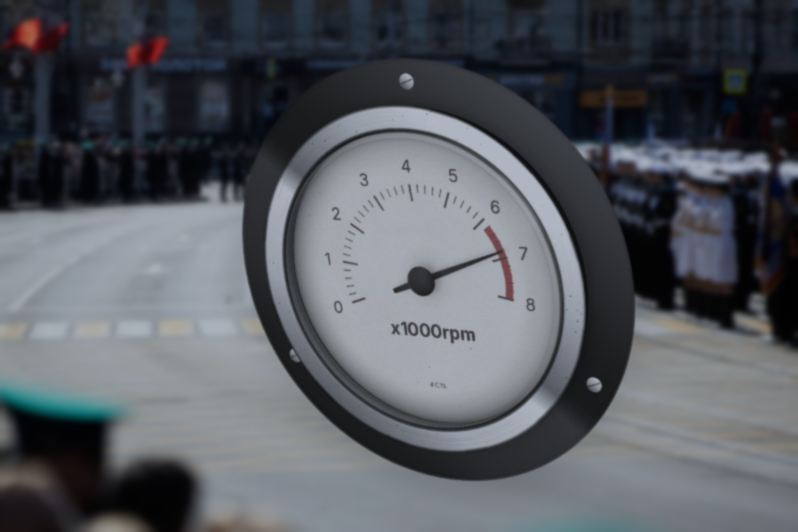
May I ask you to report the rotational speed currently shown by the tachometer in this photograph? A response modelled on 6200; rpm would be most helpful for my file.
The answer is 6800; rpm
